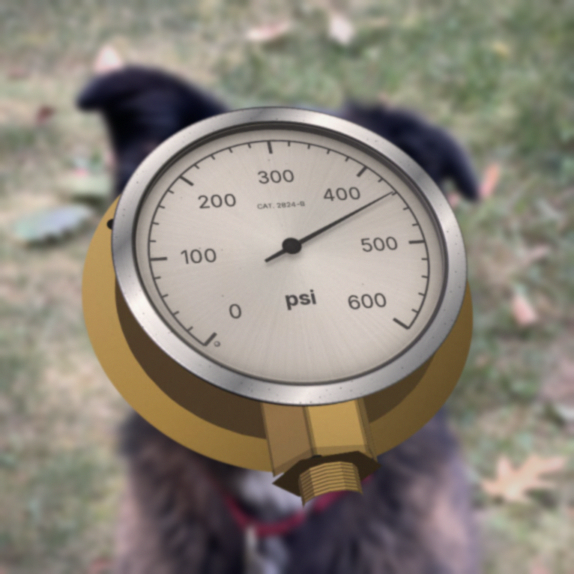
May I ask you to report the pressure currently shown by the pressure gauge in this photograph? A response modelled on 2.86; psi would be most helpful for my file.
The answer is 440; psi
